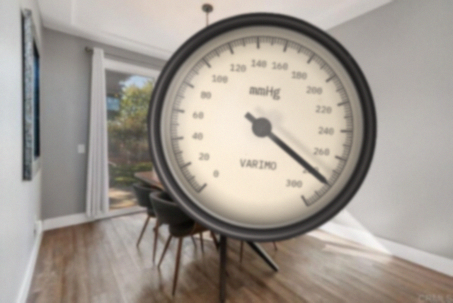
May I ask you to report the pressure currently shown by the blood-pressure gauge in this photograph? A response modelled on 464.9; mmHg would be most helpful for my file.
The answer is 280; mmHg
